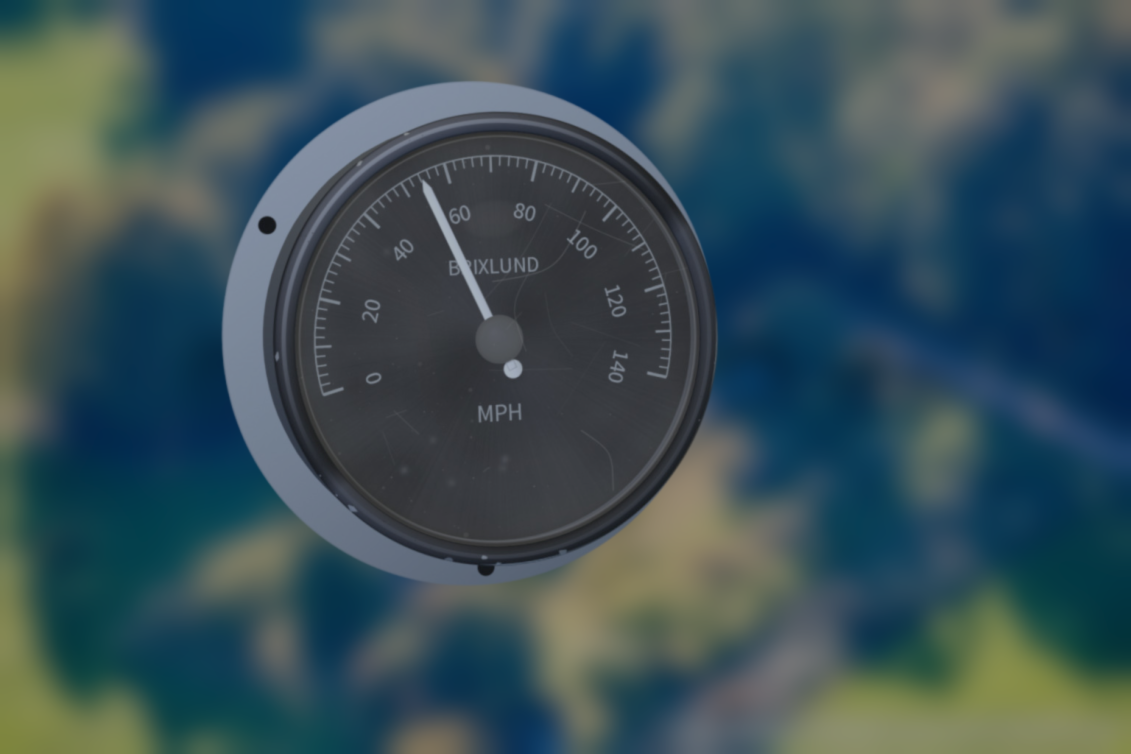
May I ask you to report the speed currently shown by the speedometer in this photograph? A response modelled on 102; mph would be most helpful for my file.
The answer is 54; mph
